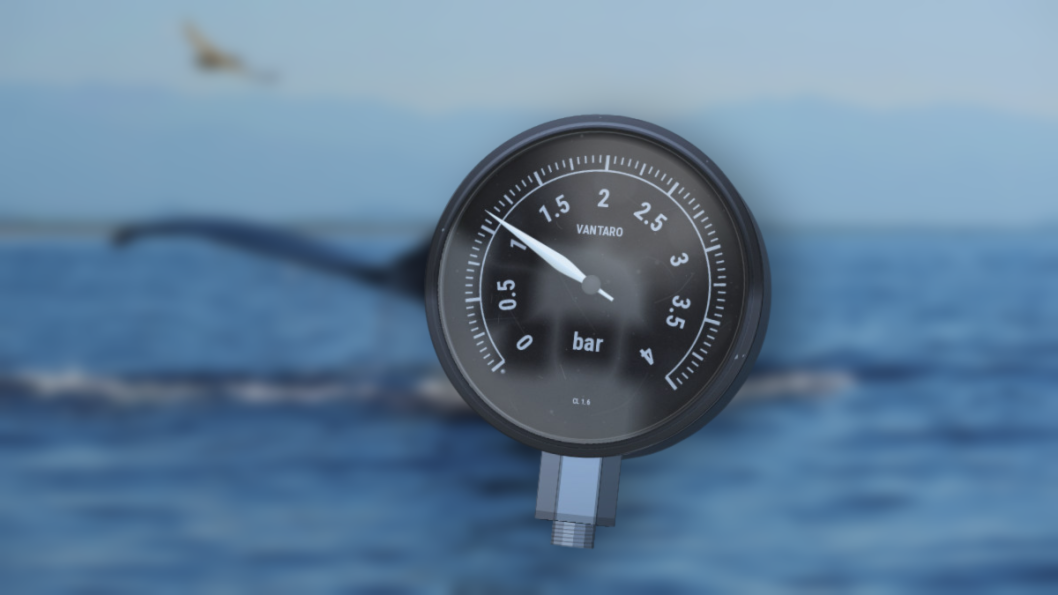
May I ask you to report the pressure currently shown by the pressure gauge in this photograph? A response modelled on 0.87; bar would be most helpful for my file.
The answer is 1.1; bar
